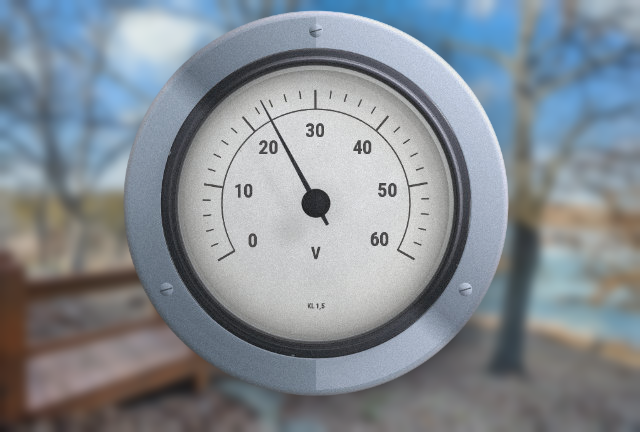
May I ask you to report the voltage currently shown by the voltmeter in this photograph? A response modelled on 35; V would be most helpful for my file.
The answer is 23; V
